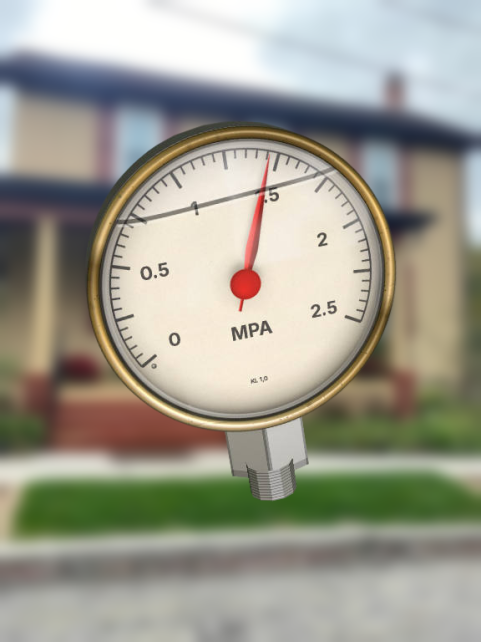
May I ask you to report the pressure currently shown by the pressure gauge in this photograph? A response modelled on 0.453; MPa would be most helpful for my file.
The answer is 1.45; MPa
